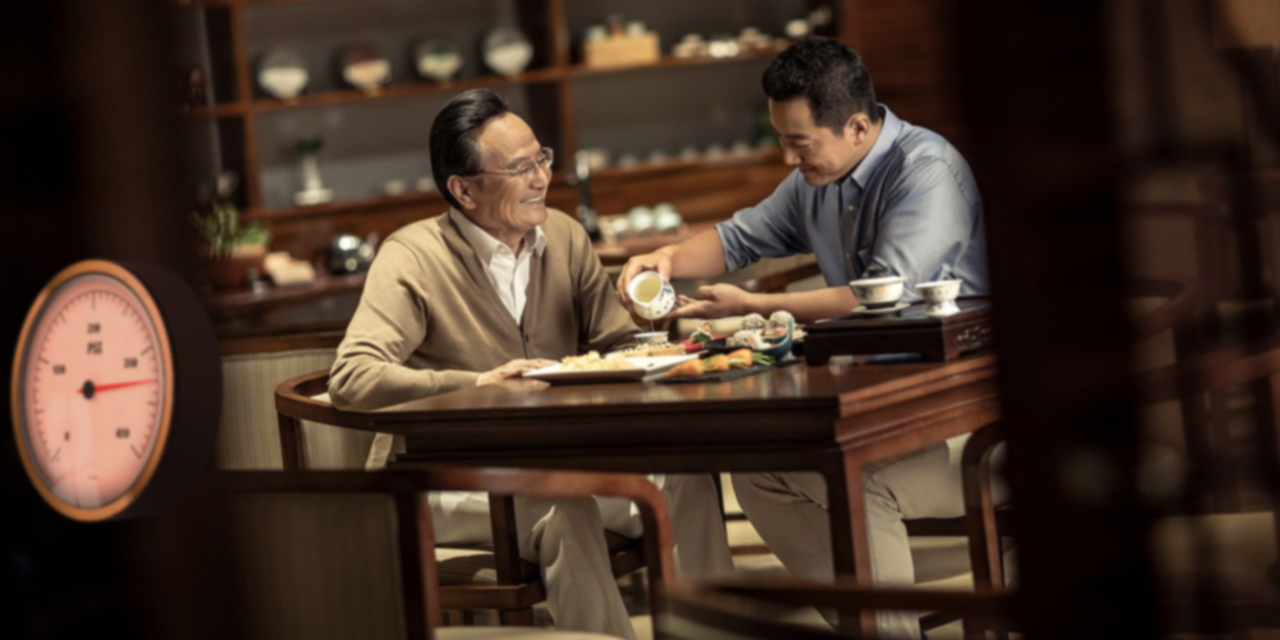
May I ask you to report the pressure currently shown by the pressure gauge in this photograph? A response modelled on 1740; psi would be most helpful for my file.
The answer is 330; psi
